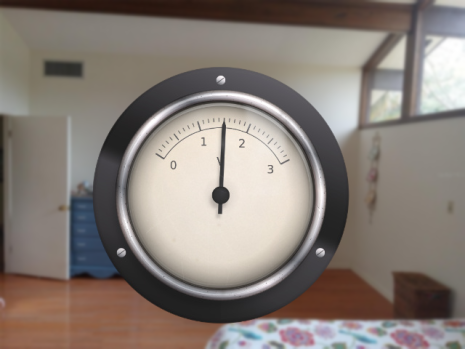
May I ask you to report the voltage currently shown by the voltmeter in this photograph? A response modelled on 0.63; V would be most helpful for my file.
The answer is 1.5; V
